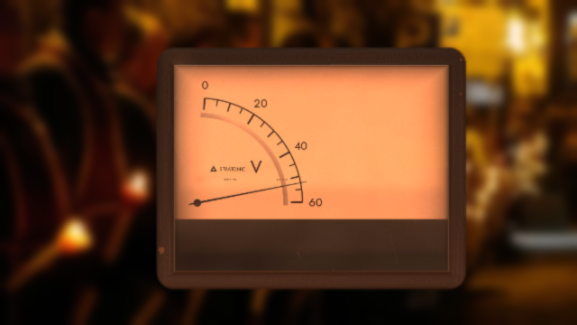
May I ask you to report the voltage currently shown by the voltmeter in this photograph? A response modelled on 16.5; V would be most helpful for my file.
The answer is 52.5; V
